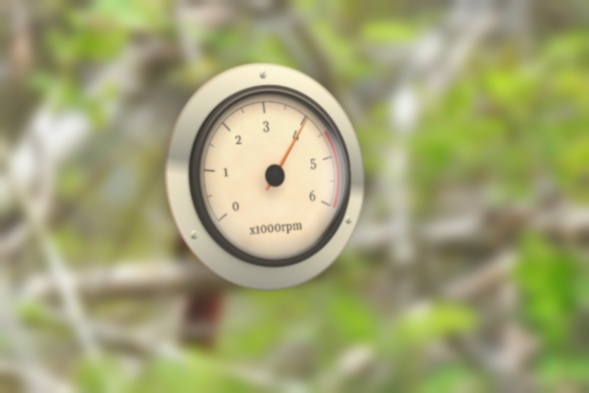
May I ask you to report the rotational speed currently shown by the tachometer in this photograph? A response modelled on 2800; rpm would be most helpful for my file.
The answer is 4000; rpm
